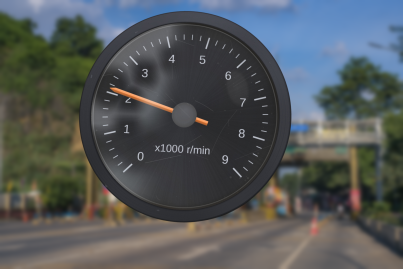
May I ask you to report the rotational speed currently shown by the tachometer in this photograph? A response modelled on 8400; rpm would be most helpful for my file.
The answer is 2100; rpm
